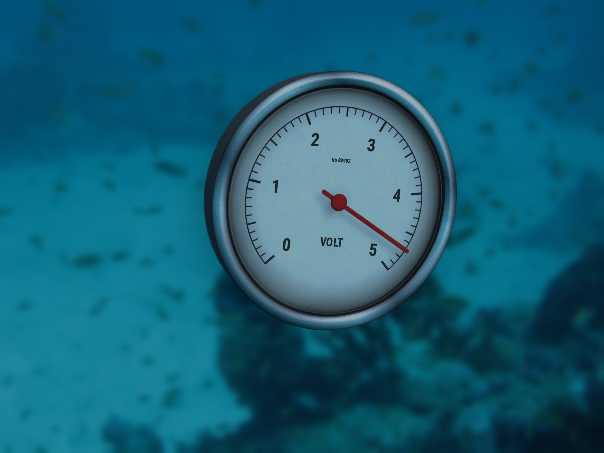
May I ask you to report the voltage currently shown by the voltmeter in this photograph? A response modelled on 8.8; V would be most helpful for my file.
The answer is 4.7; V
